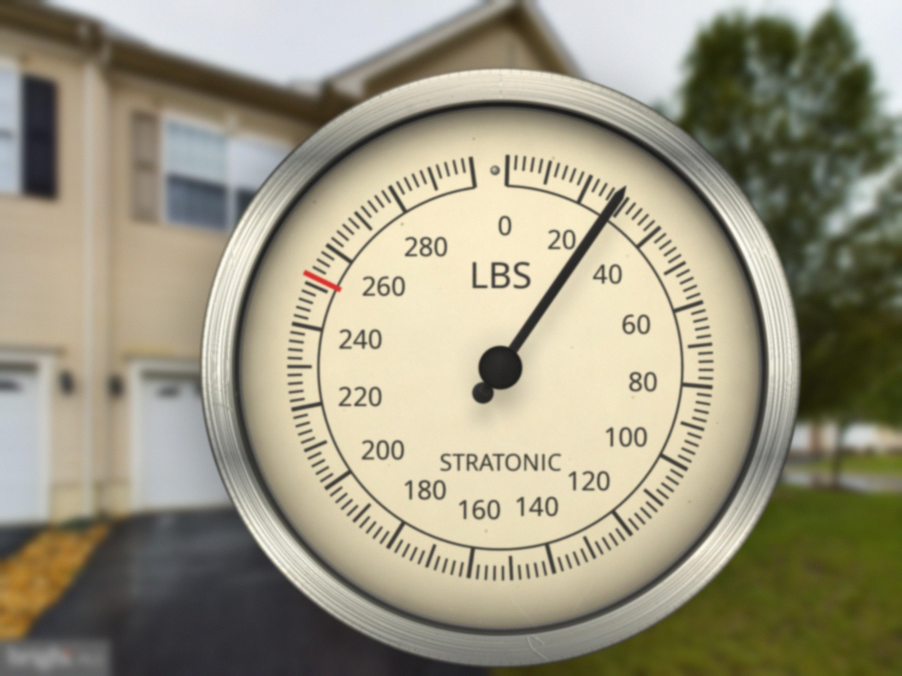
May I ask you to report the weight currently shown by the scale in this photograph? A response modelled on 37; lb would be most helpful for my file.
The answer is 28; lb
